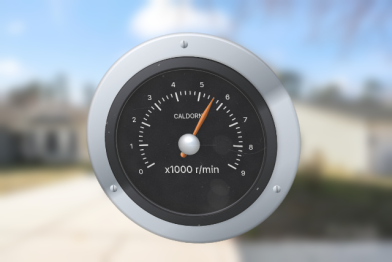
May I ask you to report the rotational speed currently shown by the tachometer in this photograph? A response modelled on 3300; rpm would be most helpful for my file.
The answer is 5600; rpm
